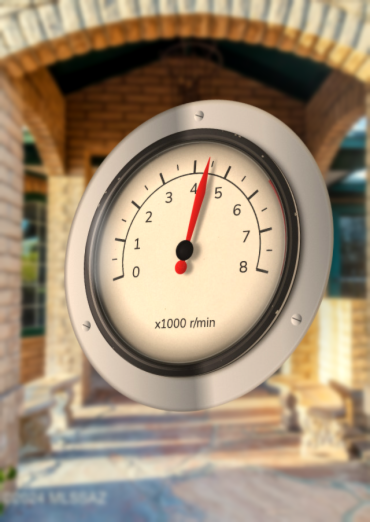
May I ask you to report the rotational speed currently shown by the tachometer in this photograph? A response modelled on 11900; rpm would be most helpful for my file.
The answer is 4500; rpm
